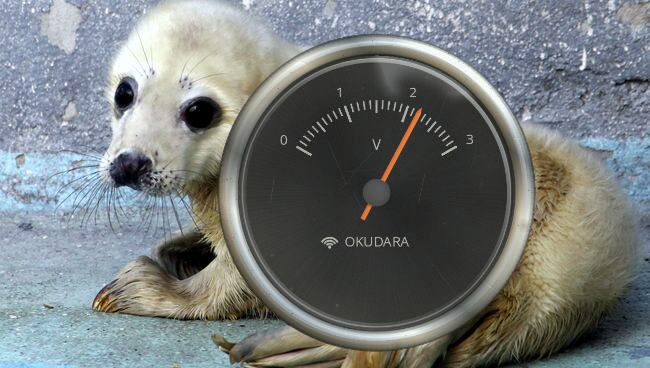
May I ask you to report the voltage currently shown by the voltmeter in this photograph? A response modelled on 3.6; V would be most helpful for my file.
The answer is 2.2; V
